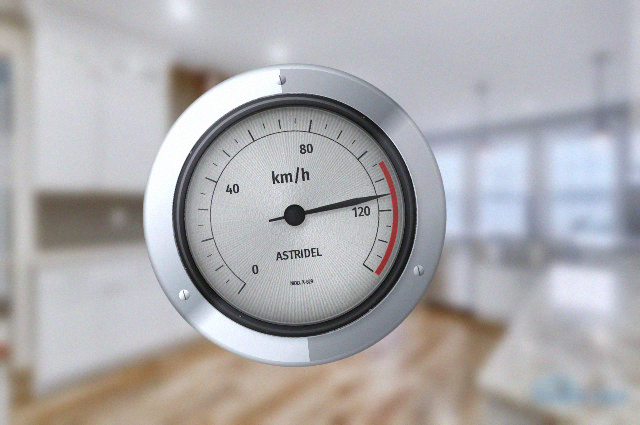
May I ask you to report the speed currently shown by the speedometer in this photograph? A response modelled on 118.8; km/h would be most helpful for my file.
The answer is 115; km/h
